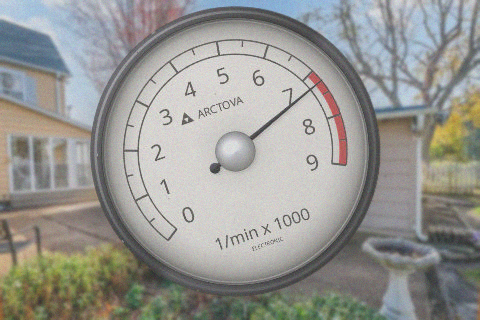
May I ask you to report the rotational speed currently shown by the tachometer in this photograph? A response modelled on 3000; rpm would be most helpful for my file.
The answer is 7250; rpm
